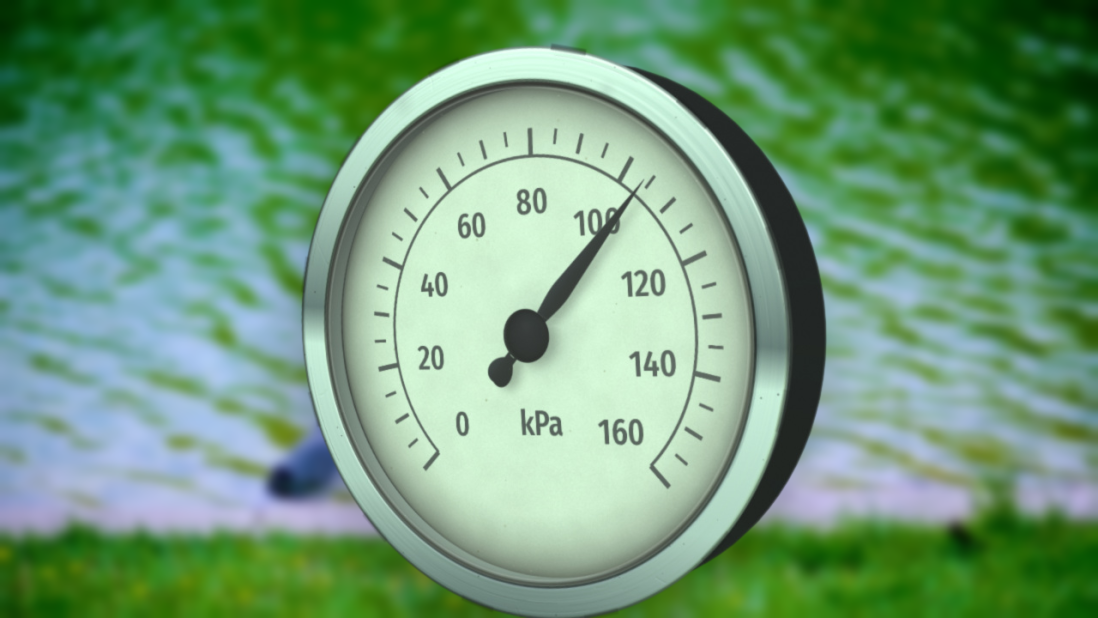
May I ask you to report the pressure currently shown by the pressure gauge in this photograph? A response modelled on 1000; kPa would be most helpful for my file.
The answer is 105; kPa
